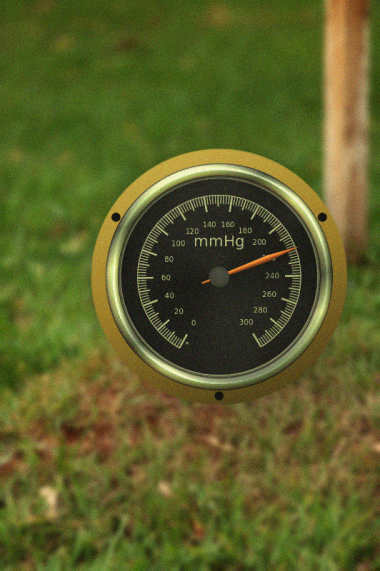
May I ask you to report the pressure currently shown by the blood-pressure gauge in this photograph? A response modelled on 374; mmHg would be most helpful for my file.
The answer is 220; mmHg
